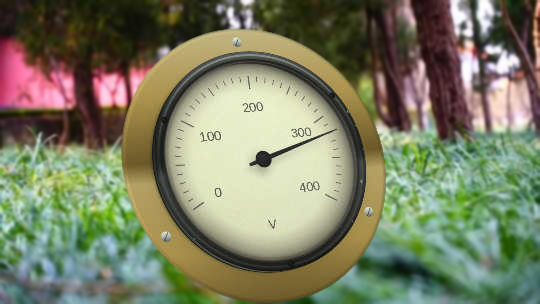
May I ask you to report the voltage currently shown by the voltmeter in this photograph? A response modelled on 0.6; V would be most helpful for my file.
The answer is 320; V
